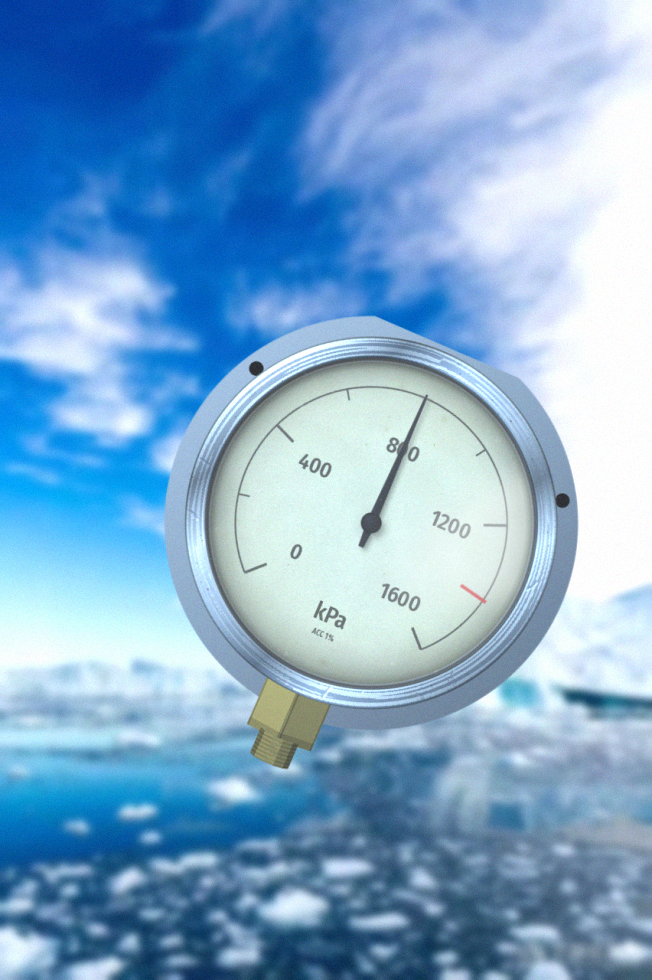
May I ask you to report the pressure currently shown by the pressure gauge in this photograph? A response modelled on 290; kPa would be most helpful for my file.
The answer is 800; kPa
